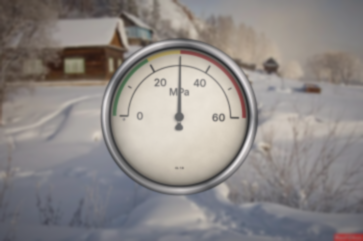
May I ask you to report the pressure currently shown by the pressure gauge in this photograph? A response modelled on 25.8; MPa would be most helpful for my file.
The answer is 30; MPa
